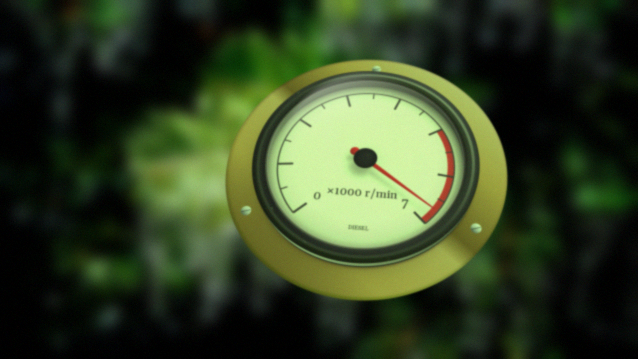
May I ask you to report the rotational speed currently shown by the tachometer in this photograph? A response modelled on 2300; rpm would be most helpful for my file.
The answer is 6750; rpm
